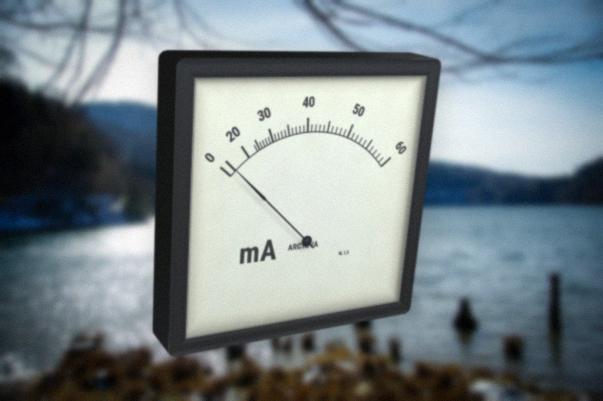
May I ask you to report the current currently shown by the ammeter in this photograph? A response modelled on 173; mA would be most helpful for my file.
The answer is 10; mA
